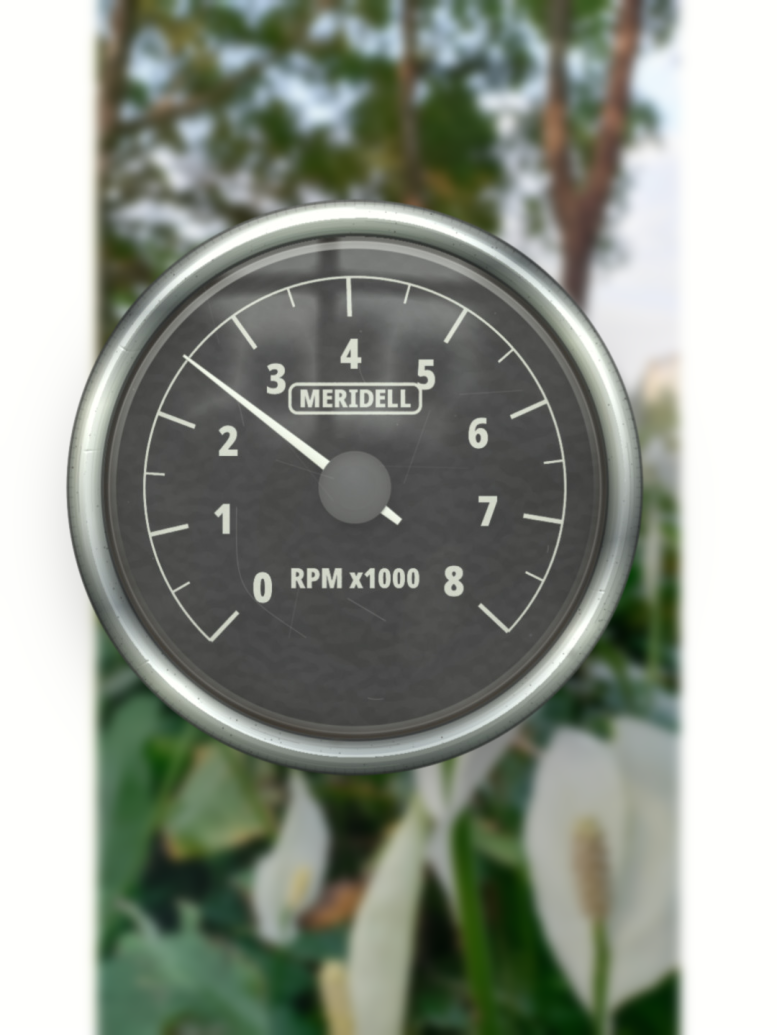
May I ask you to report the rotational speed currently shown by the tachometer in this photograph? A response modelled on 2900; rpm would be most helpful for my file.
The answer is 2500; rpm
